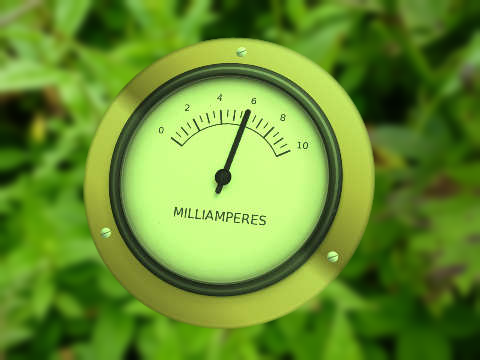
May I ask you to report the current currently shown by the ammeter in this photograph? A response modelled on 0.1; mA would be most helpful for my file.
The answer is 6; mA
